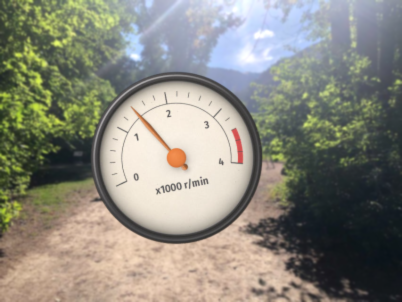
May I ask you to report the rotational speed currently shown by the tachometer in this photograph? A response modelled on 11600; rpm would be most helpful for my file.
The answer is 1400; rpm
